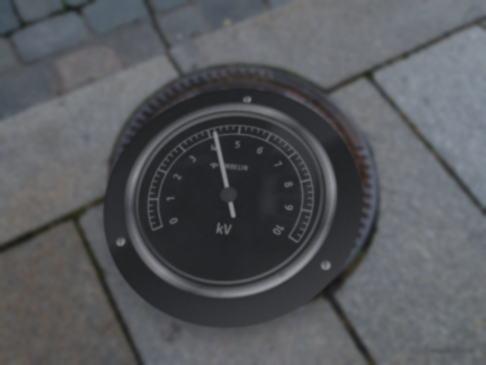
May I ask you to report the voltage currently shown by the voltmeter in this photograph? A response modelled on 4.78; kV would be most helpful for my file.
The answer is 4.2; kV
